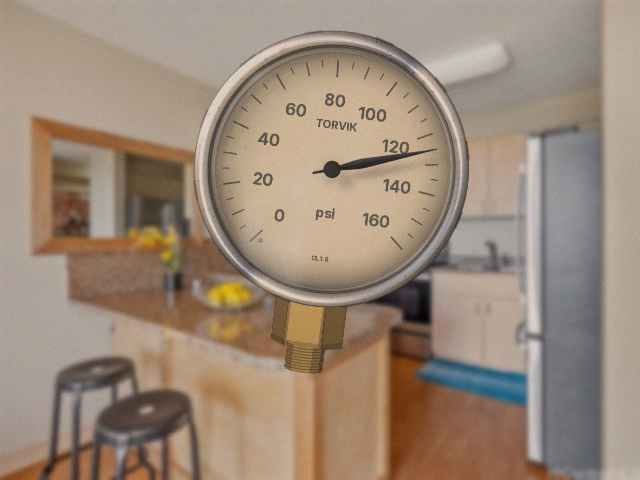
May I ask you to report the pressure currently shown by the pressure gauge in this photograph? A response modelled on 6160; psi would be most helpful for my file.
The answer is 125; psi
